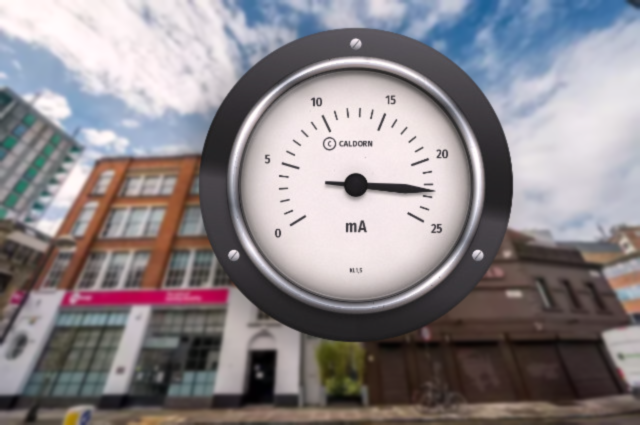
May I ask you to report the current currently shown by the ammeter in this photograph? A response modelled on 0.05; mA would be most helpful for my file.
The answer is 22.5; mA
